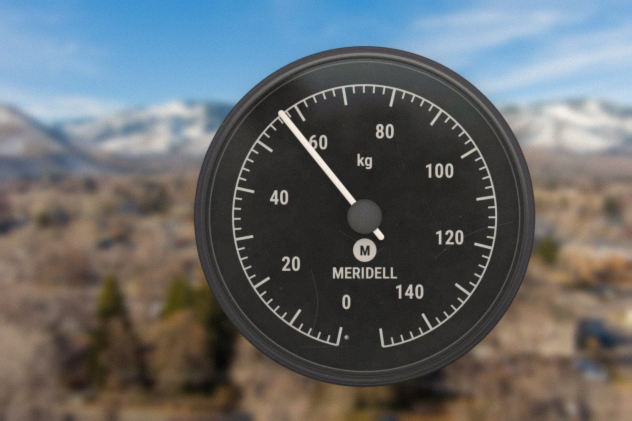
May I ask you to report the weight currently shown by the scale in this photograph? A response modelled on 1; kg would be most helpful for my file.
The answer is 57; kg
